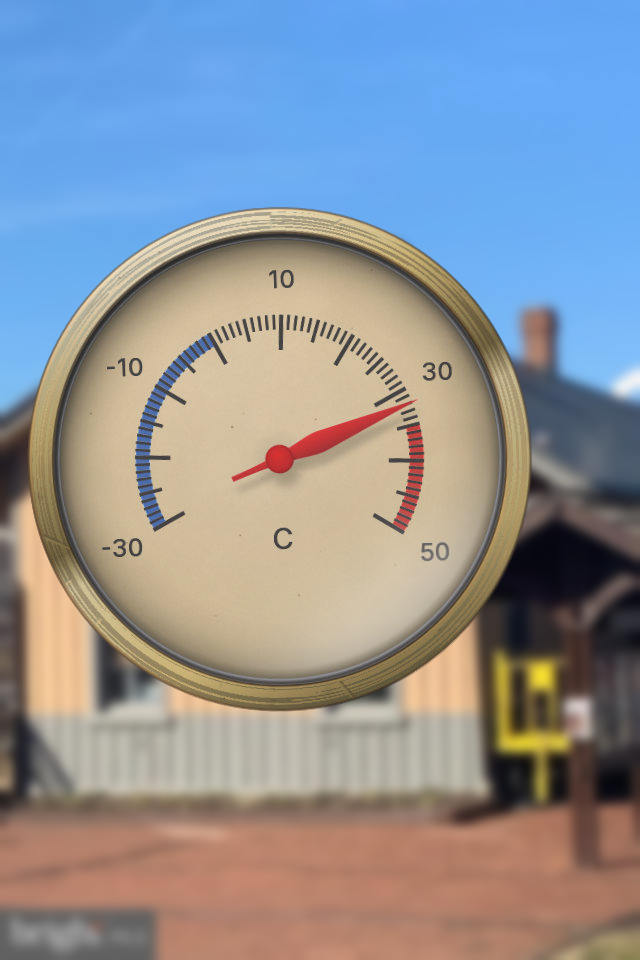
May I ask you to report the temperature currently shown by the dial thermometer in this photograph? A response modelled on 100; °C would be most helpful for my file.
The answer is 32; °C
